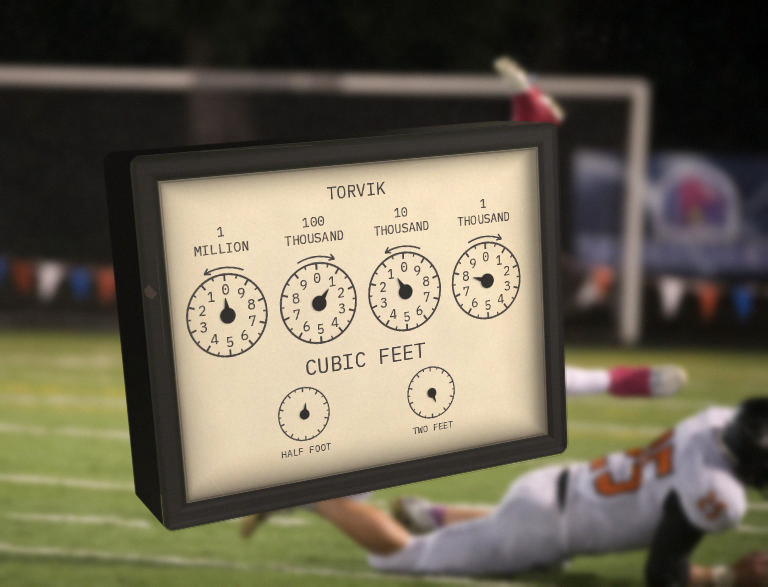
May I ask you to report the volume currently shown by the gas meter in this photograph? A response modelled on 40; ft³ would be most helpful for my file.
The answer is 10800; ft³
